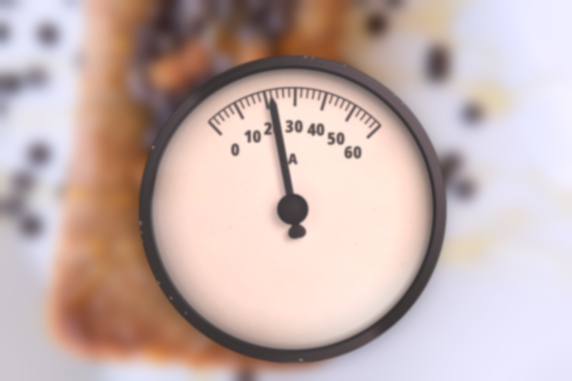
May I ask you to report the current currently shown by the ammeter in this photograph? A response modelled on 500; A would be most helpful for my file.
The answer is 22; A
